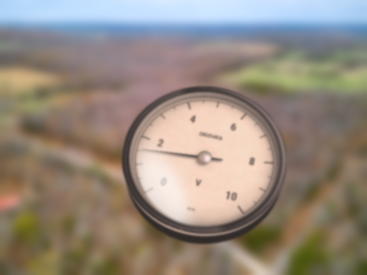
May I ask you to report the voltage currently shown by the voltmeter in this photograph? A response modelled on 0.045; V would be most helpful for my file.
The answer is 1.5; V
